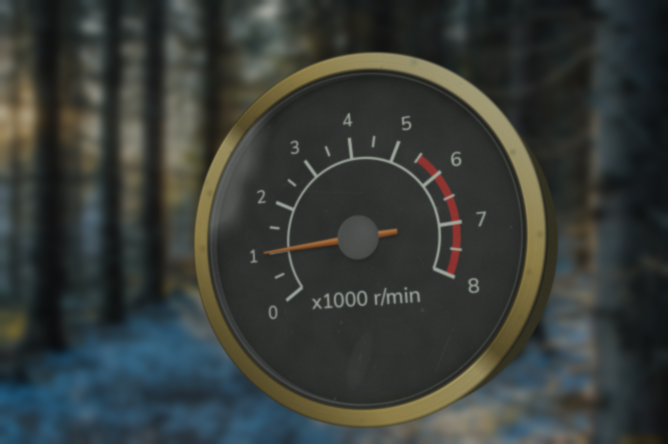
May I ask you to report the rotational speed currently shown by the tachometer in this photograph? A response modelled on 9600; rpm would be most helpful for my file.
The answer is 1000; rpm
